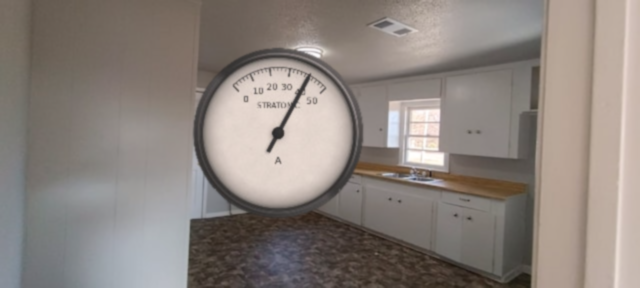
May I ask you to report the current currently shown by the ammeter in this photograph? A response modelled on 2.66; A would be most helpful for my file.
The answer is 40; A
